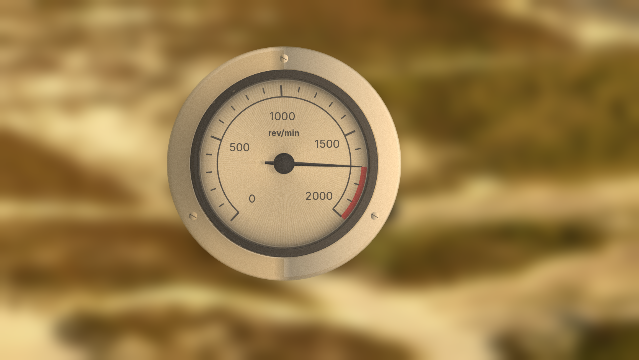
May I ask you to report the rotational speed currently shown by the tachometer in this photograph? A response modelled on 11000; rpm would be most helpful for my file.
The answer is 1700; rpm
